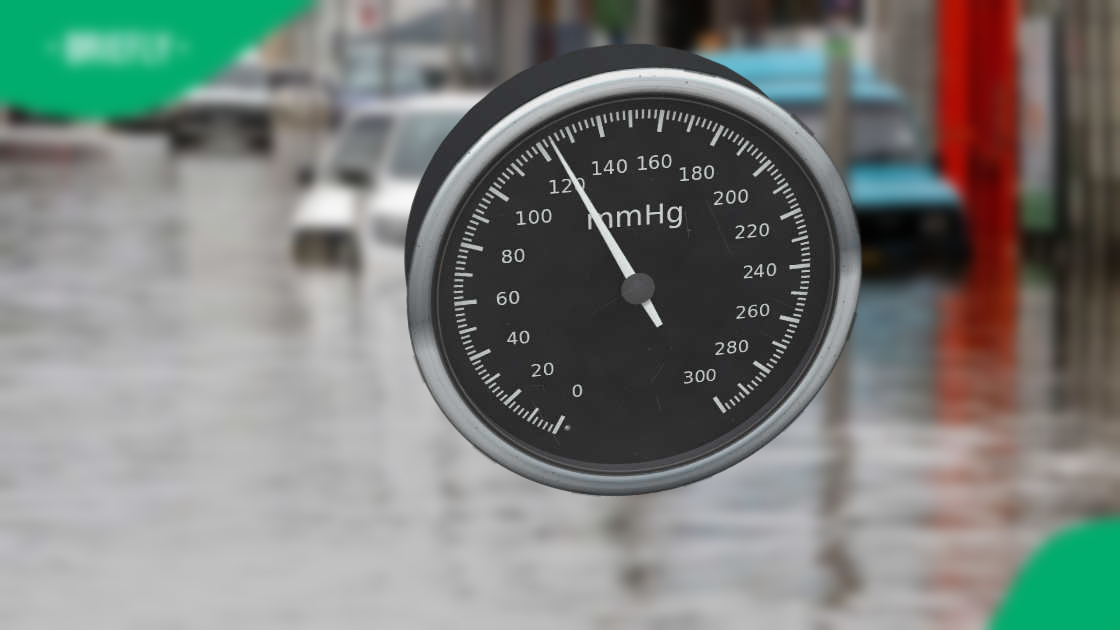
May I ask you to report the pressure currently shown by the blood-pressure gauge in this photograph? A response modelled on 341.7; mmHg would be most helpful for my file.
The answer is 124; mmHg
